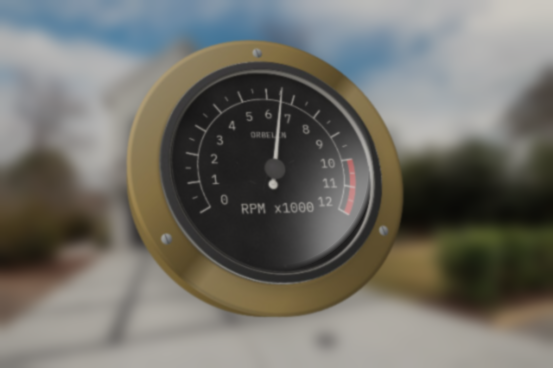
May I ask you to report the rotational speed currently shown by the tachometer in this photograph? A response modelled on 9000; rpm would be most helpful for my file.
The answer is 6500; rpm
